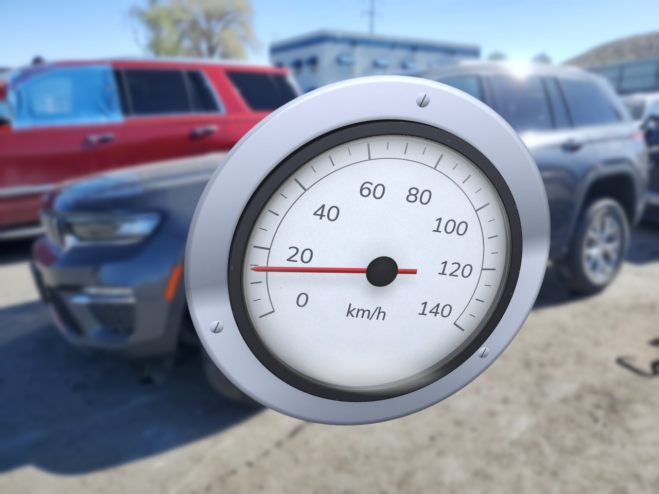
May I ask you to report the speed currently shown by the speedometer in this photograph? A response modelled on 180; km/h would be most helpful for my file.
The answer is 15; km/h
